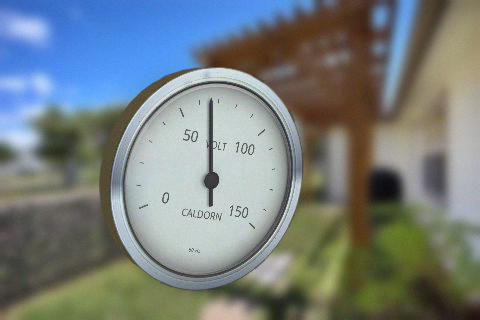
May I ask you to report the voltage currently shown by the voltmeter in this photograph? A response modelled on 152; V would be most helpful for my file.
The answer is 65; V
